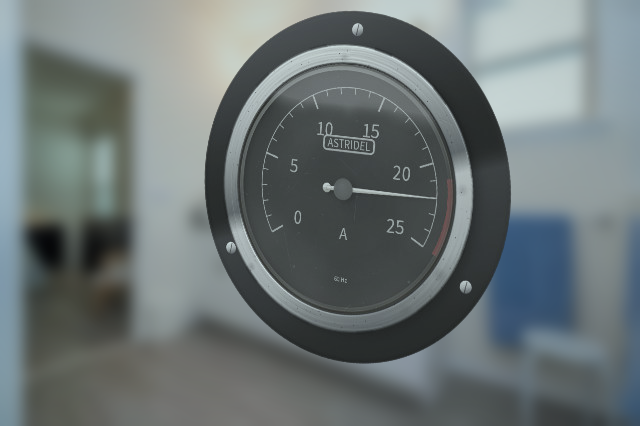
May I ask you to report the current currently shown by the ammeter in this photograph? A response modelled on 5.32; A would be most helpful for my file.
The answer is 22; A
